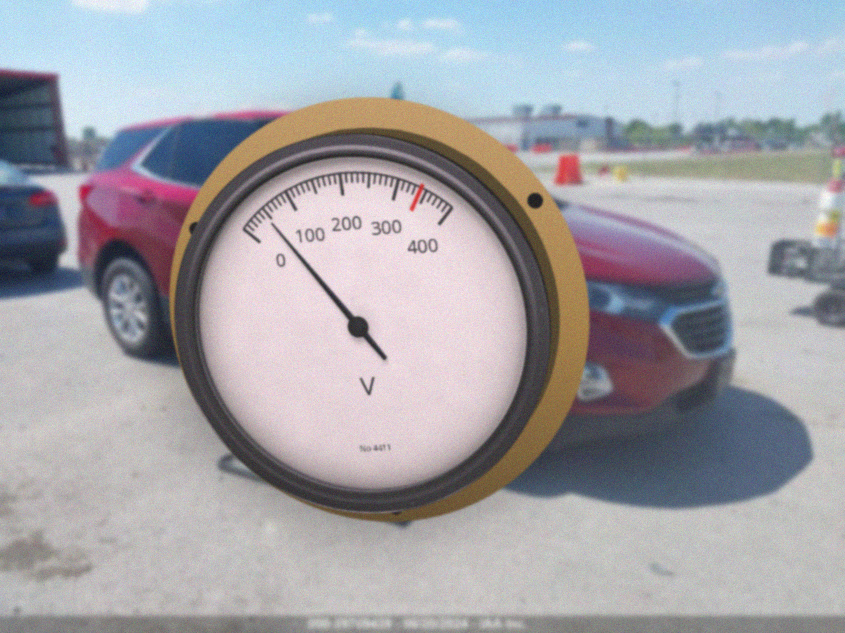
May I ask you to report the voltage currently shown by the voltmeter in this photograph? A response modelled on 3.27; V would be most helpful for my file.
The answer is 50; V
